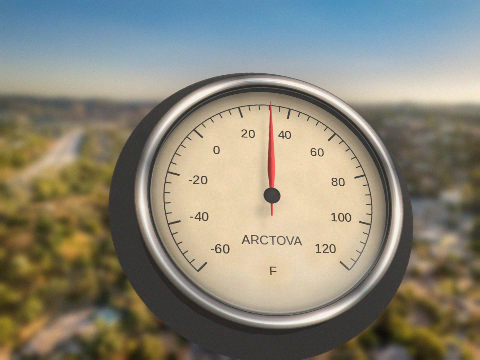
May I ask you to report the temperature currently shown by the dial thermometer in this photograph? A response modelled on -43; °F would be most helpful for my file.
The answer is 32; °F
